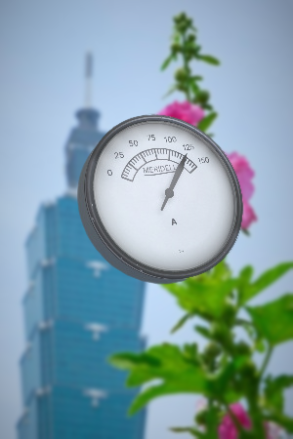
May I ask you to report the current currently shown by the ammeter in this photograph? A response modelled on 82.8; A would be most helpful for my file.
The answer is 125; A
